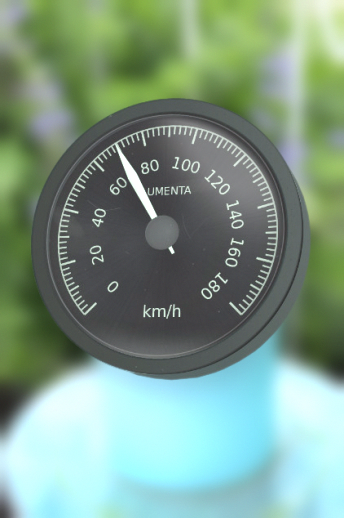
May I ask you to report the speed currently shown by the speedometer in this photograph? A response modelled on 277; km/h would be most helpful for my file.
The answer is 70; km/h
